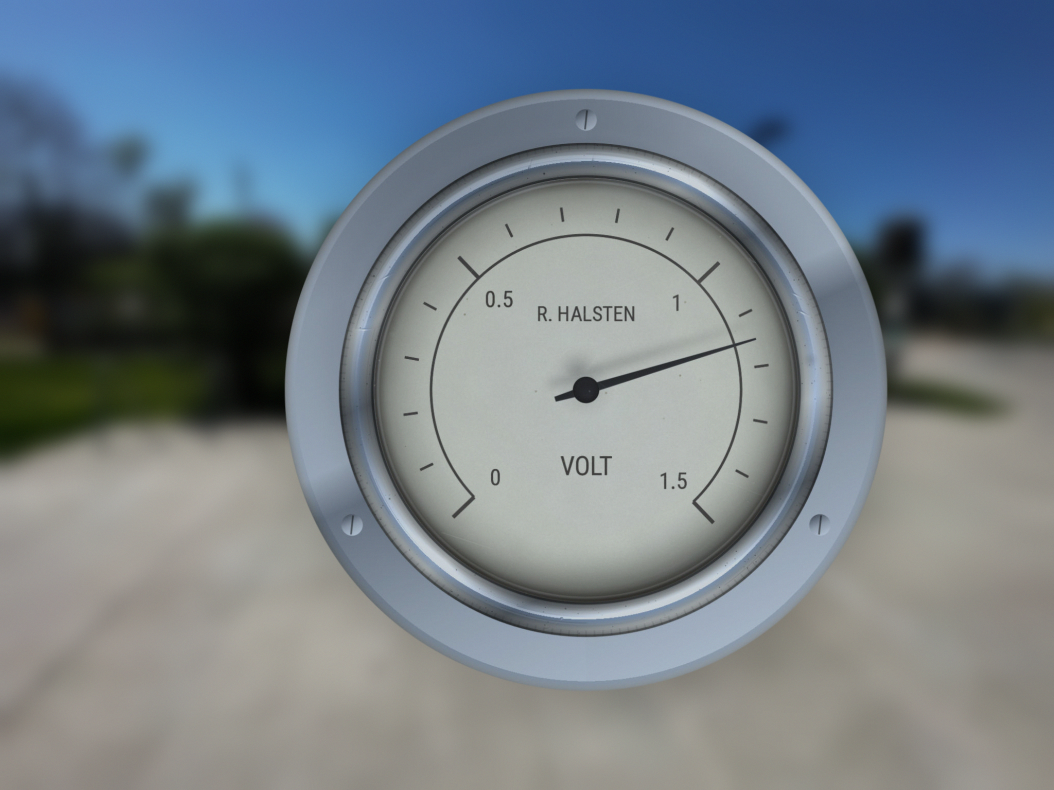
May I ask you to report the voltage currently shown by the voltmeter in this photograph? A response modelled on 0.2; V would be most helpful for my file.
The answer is 1.15; V
